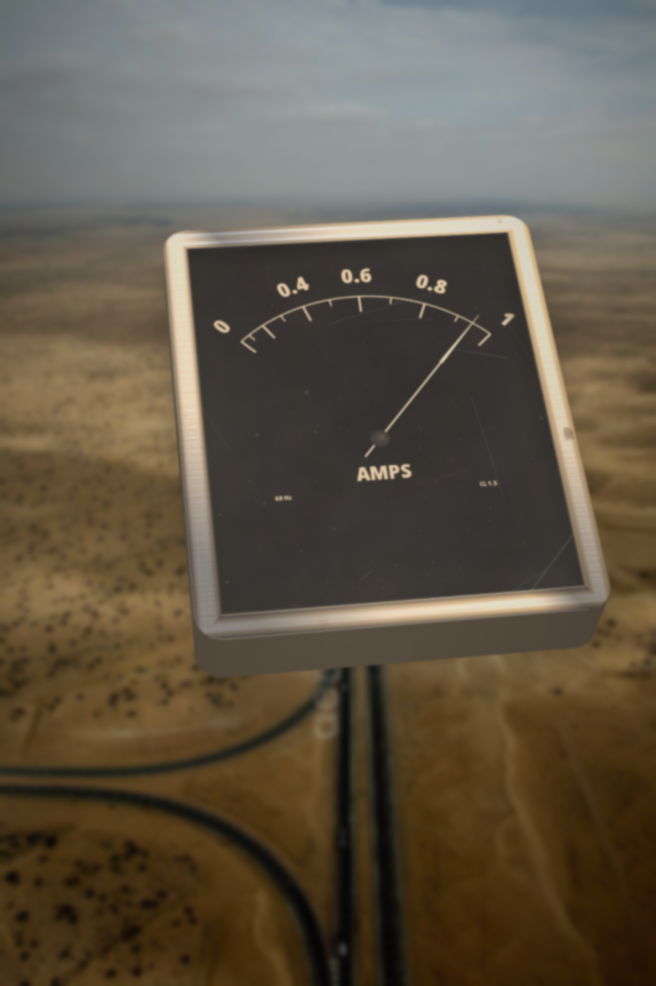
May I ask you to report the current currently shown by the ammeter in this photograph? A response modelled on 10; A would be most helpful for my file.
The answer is 0.95; A
